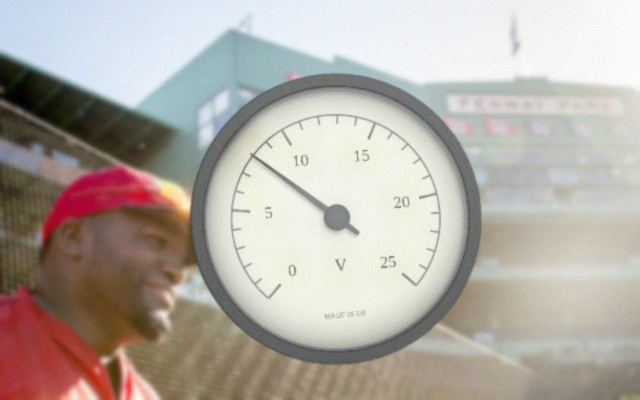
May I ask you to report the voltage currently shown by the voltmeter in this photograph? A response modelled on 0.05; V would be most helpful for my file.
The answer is 8; V
